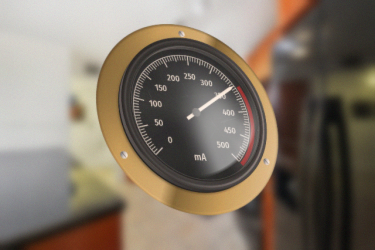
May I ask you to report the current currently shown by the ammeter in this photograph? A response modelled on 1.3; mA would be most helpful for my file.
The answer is 350; mA
